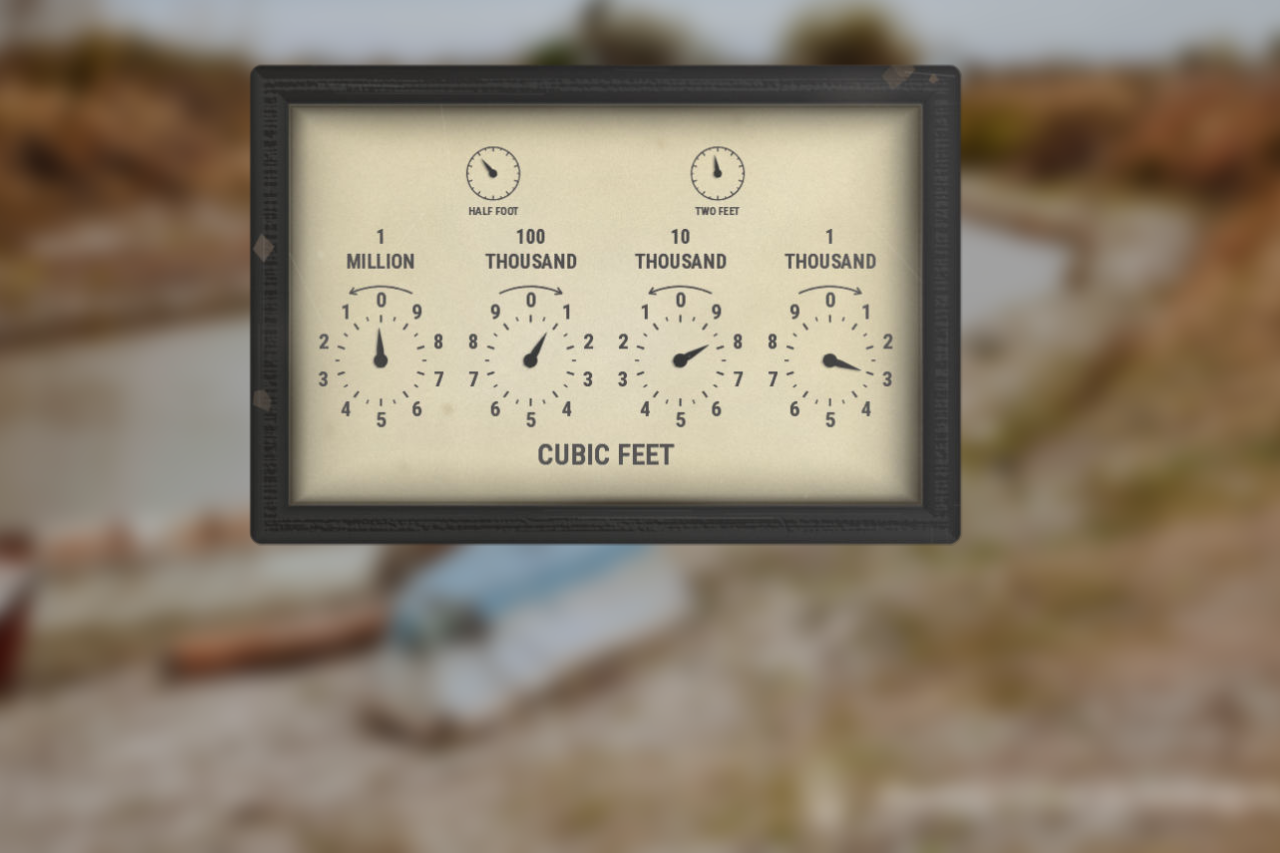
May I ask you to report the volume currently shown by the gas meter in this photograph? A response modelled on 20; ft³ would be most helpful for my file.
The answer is 8300; ft³
